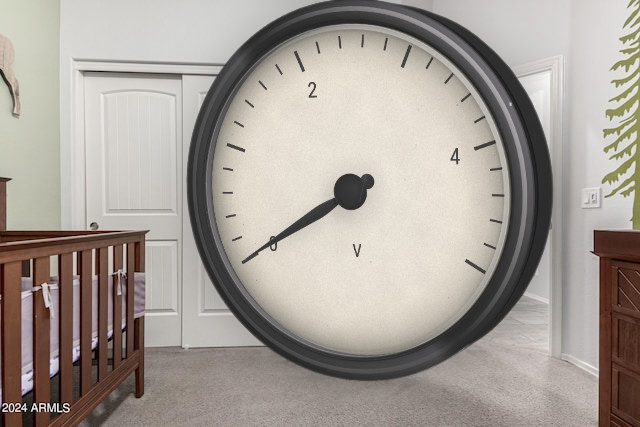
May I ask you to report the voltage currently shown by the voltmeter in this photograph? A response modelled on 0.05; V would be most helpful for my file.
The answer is 0; V
